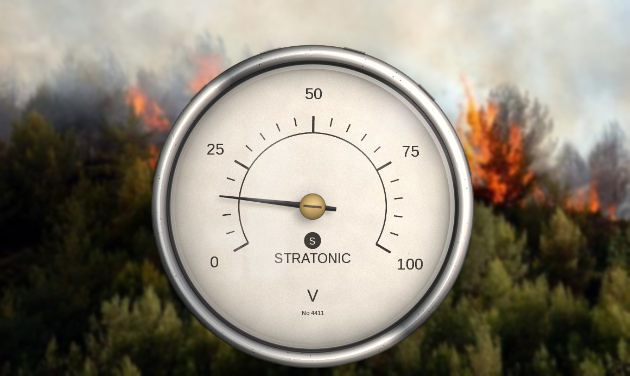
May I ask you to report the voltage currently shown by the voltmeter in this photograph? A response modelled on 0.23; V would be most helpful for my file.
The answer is 15; V
